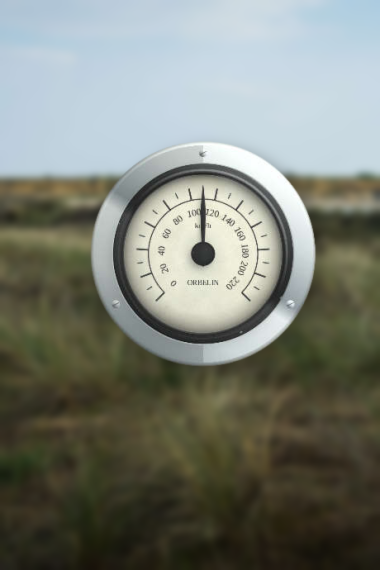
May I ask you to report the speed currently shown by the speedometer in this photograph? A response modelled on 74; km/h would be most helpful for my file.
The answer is 110; km/h
